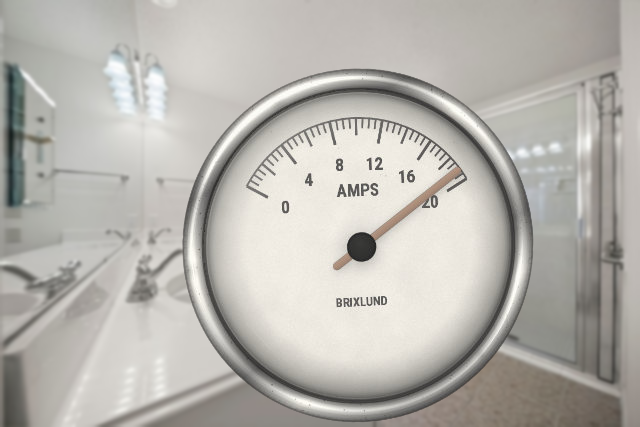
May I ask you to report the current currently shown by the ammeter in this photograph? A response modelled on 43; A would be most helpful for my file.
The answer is 19; A
